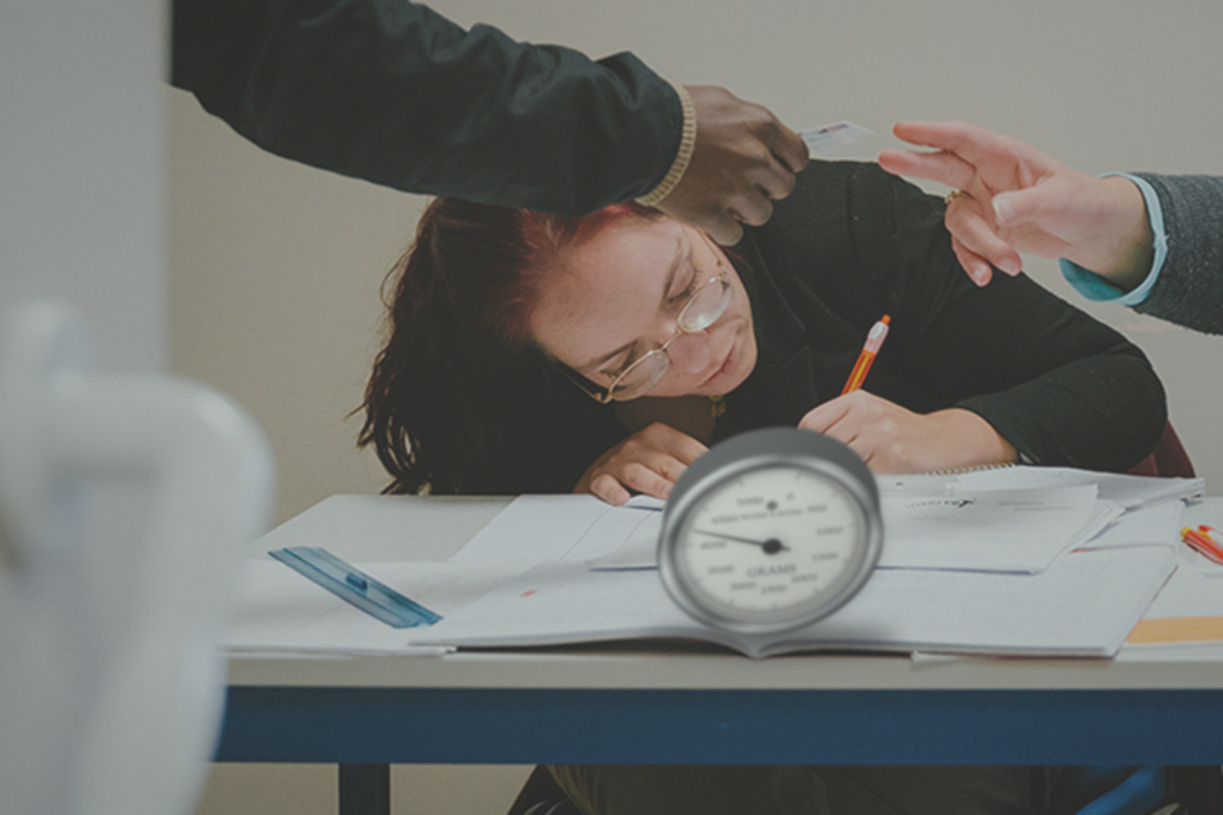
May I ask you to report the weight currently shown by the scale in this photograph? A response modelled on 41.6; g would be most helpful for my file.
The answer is 4250; g
